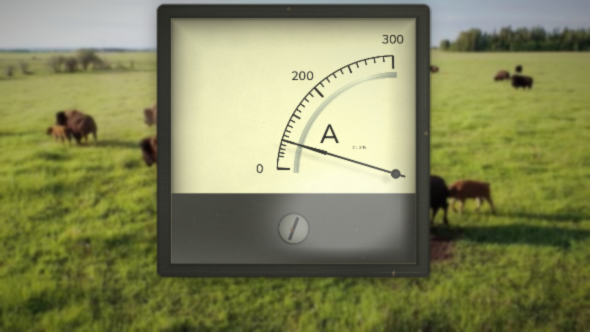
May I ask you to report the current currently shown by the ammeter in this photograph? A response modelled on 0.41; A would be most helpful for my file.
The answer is 100; A
